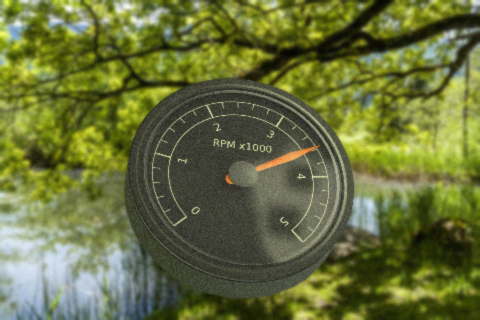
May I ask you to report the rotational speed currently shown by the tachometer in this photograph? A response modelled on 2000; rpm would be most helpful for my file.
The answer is 3600; rpm
